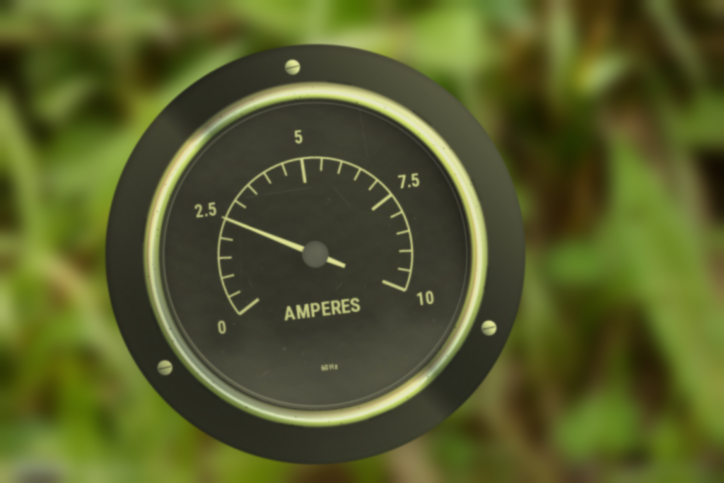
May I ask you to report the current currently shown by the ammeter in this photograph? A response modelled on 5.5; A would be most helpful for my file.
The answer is 2.5; A
